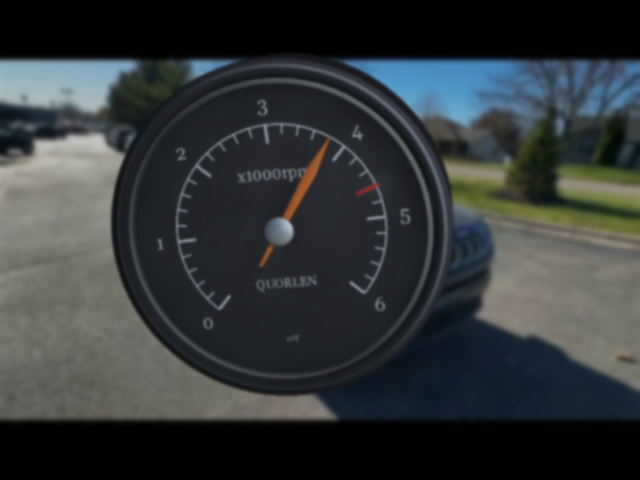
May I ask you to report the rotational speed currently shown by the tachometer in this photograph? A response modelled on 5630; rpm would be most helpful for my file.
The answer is 3800; rpm
